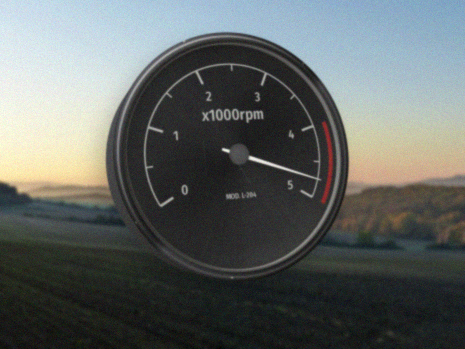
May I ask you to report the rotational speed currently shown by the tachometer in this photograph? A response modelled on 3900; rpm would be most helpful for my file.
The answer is 4750; rpm
